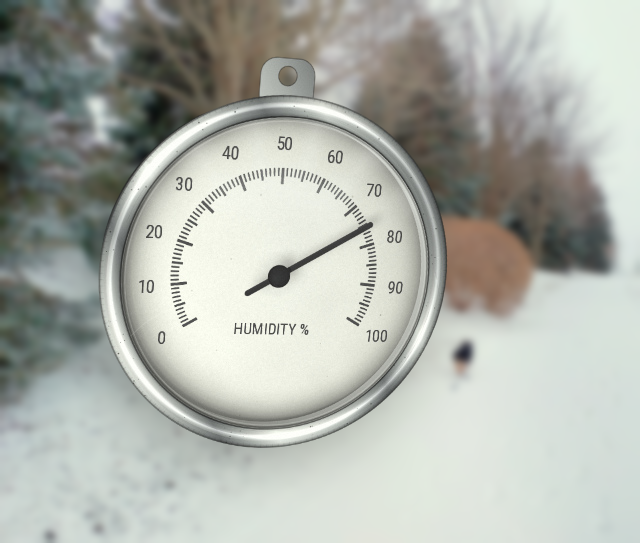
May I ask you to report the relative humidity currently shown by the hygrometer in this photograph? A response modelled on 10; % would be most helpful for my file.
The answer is 75; %
